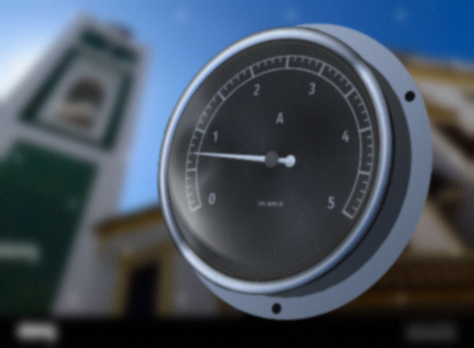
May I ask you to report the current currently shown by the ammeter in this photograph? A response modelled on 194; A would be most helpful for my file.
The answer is 0.7; A
